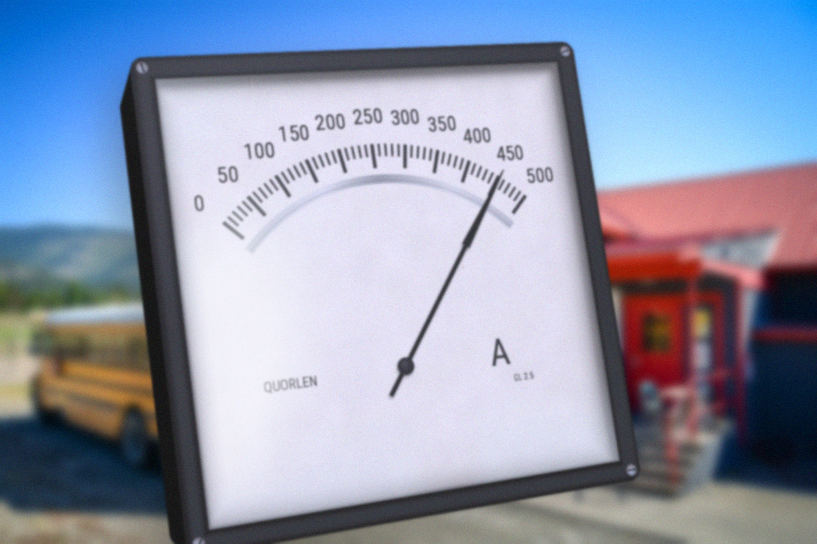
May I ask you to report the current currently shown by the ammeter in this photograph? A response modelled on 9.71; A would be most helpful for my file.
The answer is 450; A
